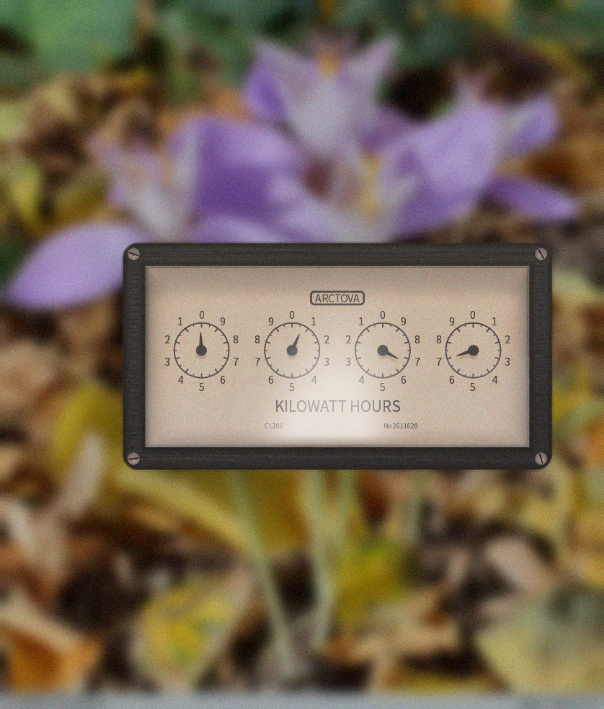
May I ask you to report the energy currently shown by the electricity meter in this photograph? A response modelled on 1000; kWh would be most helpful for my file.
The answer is 67; kWh
